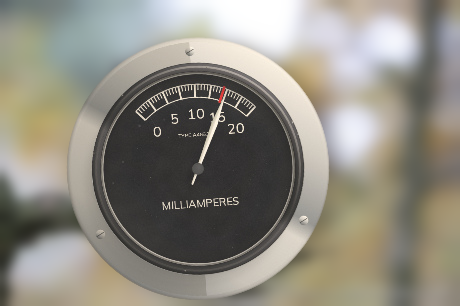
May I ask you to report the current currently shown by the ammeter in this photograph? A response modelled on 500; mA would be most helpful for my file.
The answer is 15; mA
